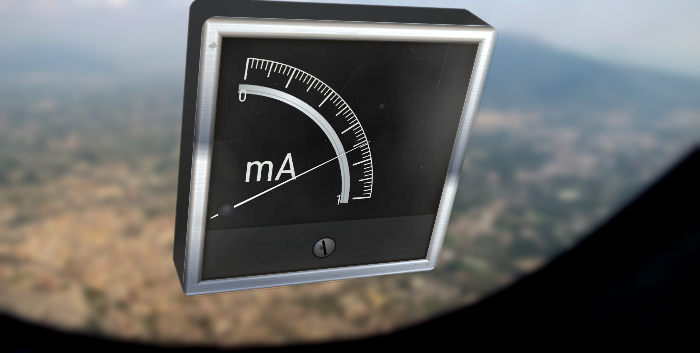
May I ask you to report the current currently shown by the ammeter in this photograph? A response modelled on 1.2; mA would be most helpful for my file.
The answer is 0.7; mA
